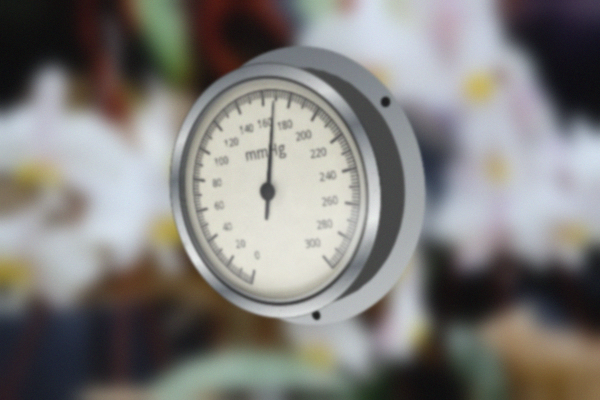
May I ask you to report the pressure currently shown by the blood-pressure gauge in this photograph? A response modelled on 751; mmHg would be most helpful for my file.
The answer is 170; mmHg
